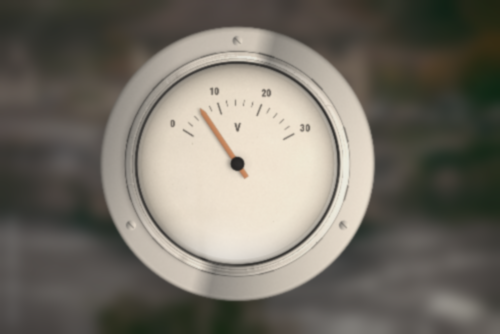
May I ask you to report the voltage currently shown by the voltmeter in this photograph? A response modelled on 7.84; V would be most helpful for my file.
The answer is 6; V
